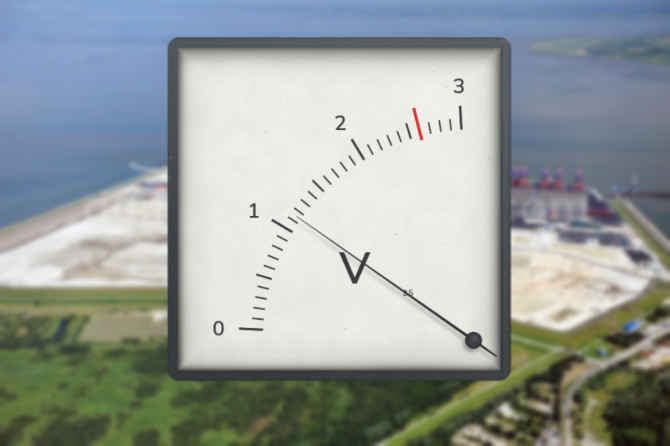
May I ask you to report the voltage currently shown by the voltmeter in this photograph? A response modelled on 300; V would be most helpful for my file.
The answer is 1.15; V
